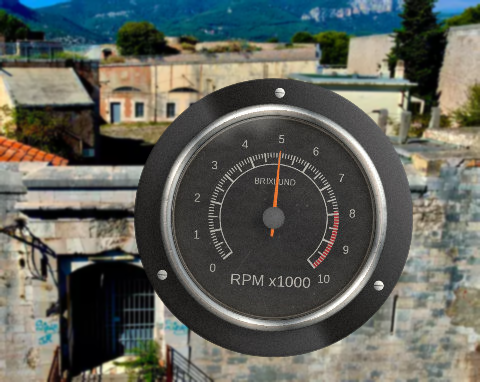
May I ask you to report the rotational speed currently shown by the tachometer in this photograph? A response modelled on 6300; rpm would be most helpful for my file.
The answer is 5000; rpm
